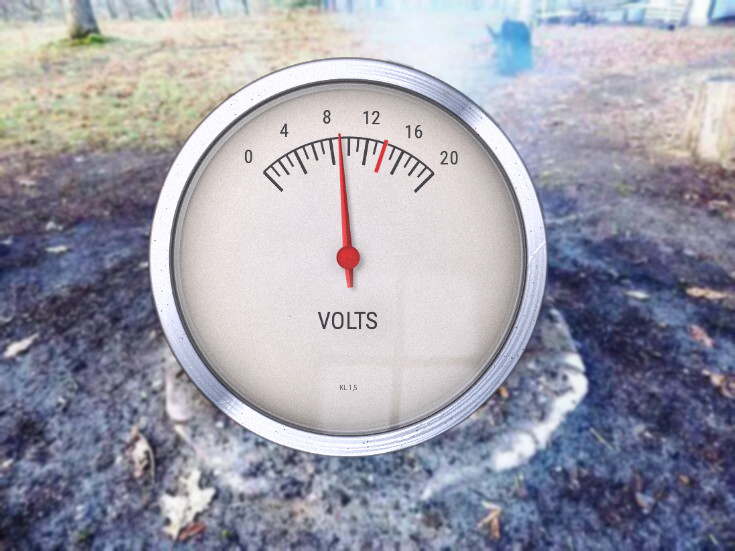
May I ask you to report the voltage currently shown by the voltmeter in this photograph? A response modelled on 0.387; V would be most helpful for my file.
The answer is 9; V
